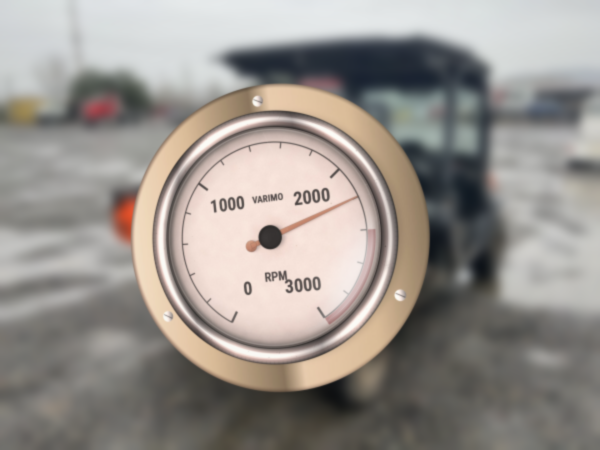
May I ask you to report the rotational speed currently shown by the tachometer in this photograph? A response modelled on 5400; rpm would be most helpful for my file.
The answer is 2200; rpm
